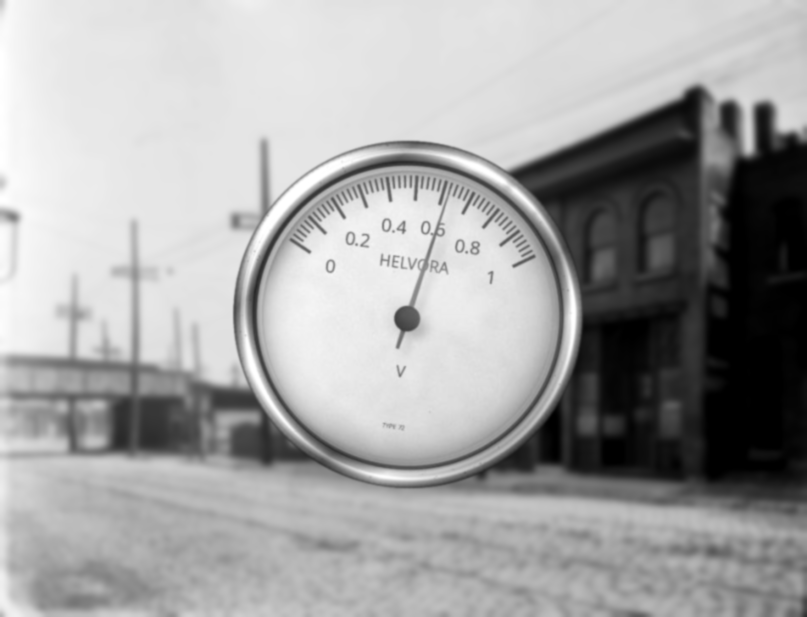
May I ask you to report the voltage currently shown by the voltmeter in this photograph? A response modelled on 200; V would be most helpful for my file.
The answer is 0.62; V
